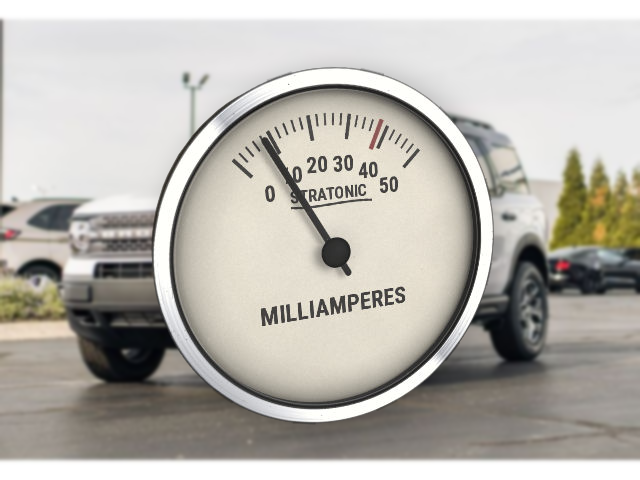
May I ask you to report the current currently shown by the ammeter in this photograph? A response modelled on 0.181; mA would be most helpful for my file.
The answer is 8; mA
